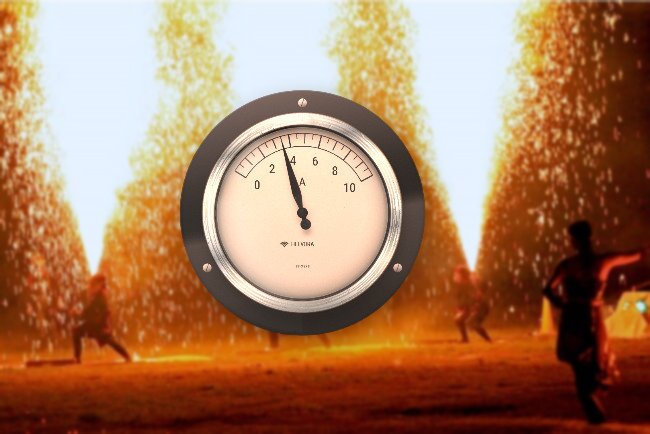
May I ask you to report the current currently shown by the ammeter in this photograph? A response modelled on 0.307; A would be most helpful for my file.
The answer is 3.5; A
